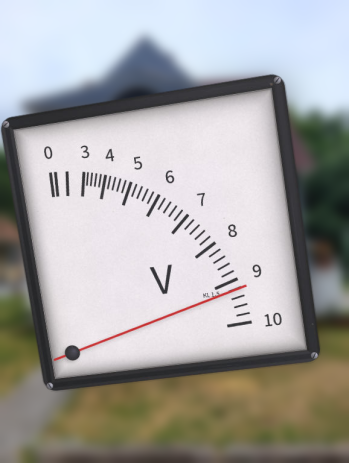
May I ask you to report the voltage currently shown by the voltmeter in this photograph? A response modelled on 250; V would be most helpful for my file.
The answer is 9.2; V
